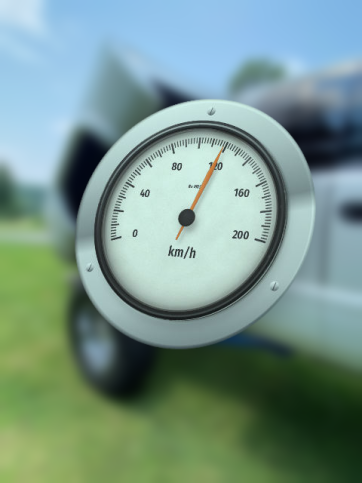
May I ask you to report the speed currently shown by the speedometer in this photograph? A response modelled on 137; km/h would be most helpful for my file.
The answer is 120; km/h
